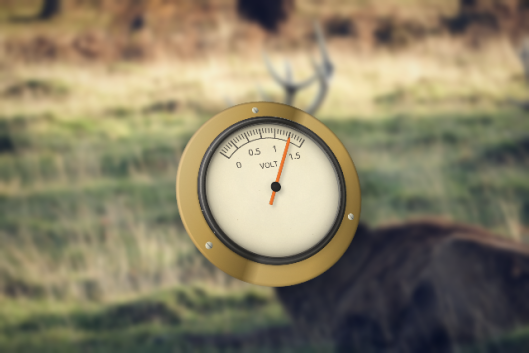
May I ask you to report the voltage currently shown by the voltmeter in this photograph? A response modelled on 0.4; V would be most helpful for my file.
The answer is 1.25; V
